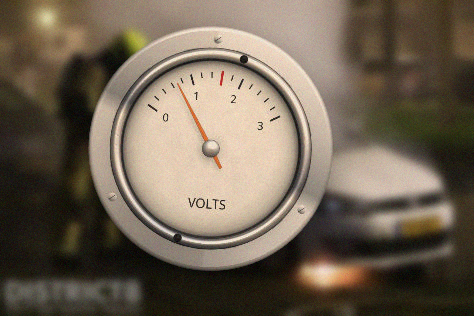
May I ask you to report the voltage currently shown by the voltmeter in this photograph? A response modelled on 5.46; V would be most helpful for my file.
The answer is 0.7; V
